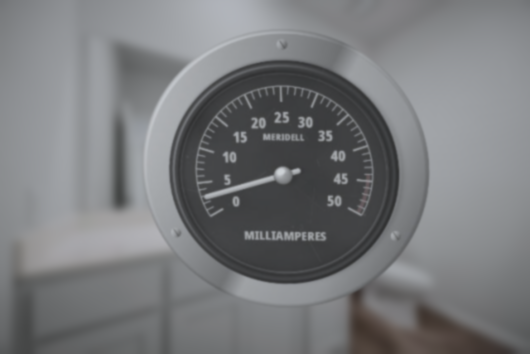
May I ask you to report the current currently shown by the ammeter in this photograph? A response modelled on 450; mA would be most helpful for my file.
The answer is 3; mA
